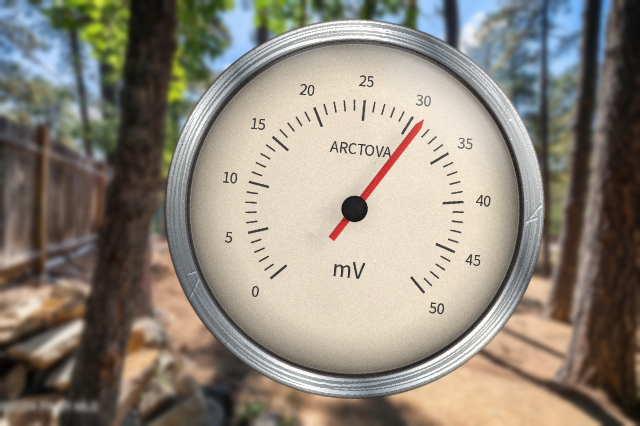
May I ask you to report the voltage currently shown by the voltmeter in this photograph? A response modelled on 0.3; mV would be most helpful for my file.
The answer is 31; mV
